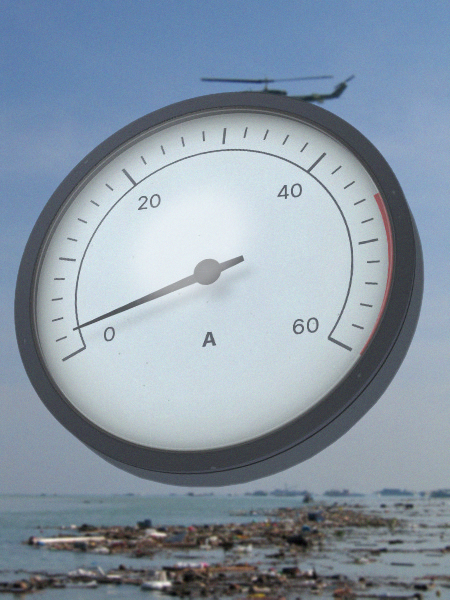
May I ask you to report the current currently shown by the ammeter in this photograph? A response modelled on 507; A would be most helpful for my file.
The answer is 2; A
